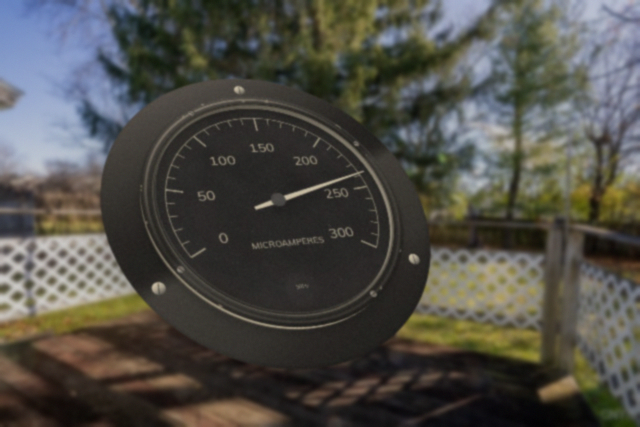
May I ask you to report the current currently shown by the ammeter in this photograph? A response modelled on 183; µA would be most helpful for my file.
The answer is 240; µA
